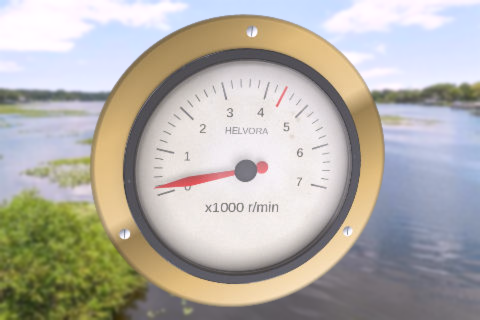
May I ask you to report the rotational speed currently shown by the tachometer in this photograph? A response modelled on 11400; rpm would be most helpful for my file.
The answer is 200; rpm
